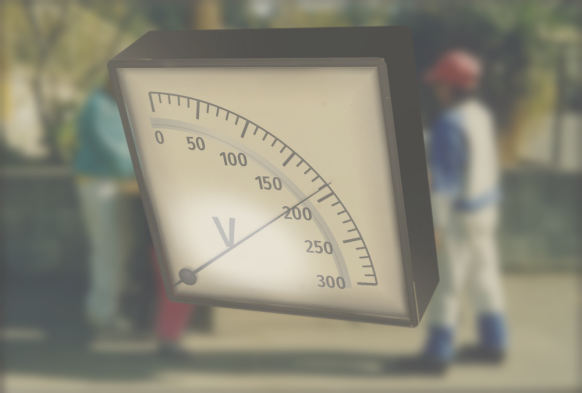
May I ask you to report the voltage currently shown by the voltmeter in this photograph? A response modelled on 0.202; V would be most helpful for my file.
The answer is 190; V
